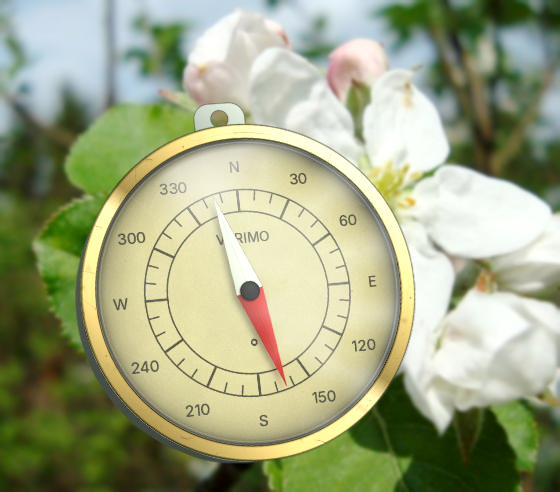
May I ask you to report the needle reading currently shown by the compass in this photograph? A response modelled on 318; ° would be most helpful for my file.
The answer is 165; °
